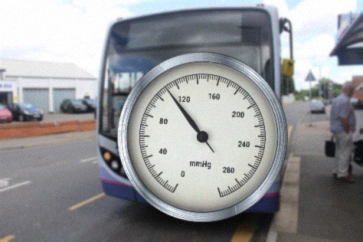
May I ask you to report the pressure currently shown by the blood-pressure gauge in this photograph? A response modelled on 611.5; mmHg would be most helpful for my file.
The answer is 110; mmHg
